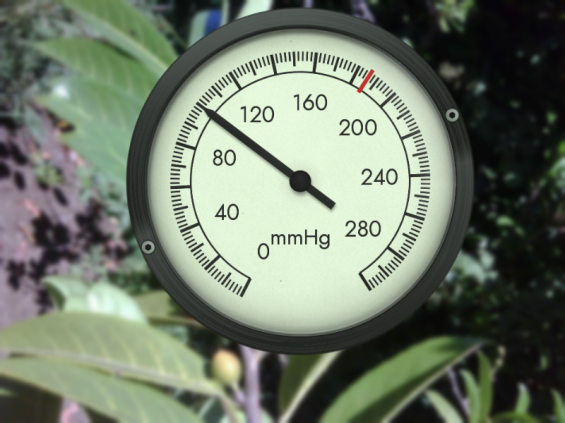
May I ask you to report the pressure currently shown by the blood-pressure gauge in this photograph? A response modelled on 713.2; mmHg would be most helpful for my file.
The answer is 100; mmHg
